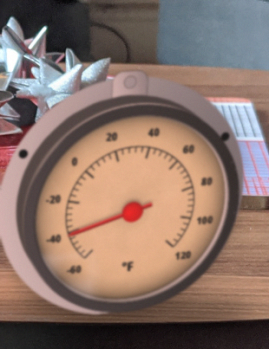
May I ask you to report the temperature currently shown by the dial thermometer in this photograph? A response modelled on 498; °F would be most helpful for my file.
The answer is -40; °F
